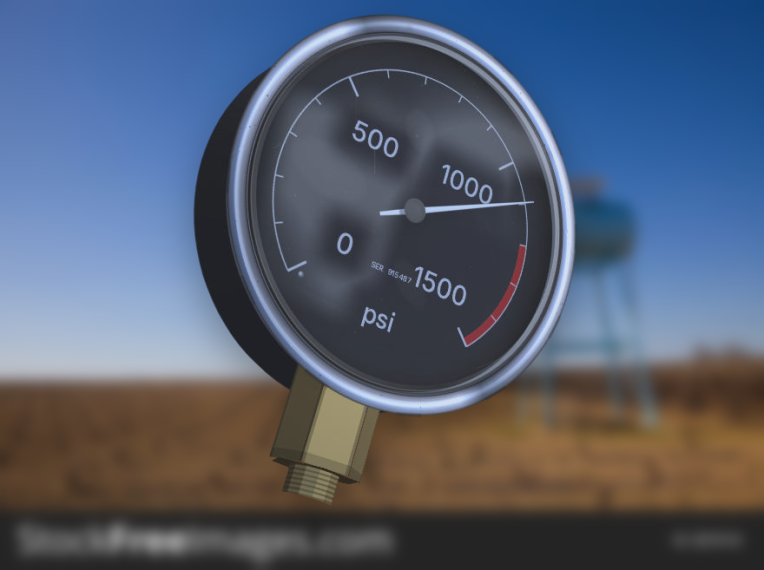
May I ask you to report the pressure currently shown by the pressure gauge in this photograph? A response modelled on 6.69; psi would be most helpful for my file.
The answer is 1100; psi
